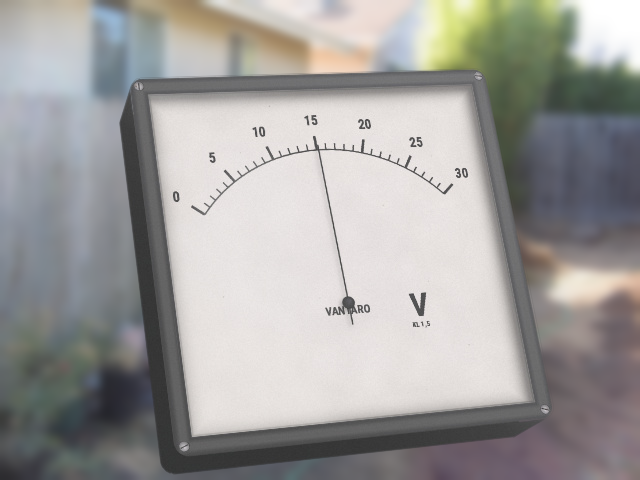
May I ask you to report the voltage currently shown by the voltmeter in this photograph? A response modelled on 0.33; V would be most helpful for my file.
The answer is 15; V
